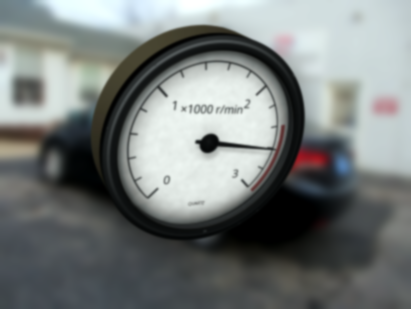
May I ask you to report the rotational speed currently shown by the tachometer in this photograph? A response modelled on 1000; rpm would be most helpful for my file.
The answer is 2600; rpm
